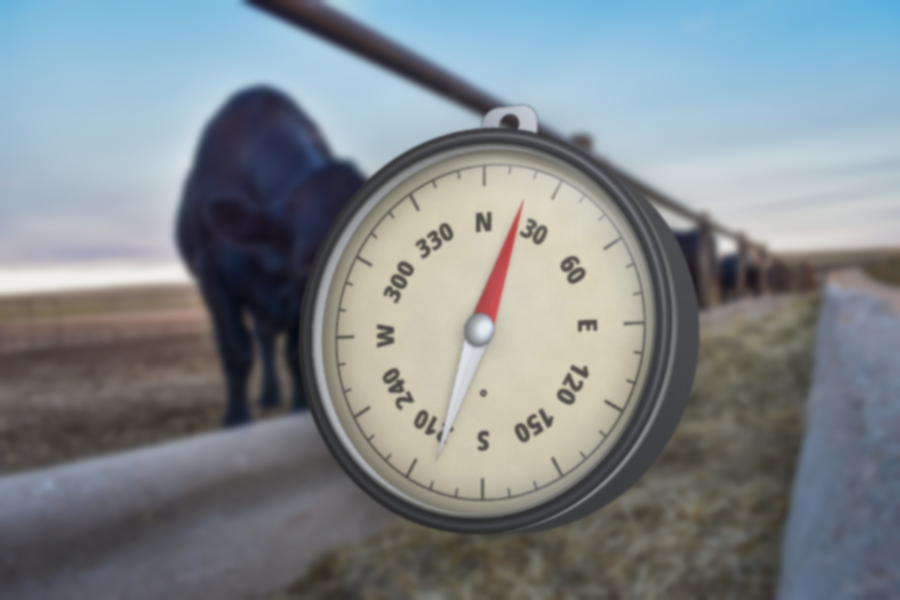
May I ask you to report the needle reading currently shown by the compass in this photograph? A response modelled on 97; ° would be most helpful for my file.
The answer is 20; °
